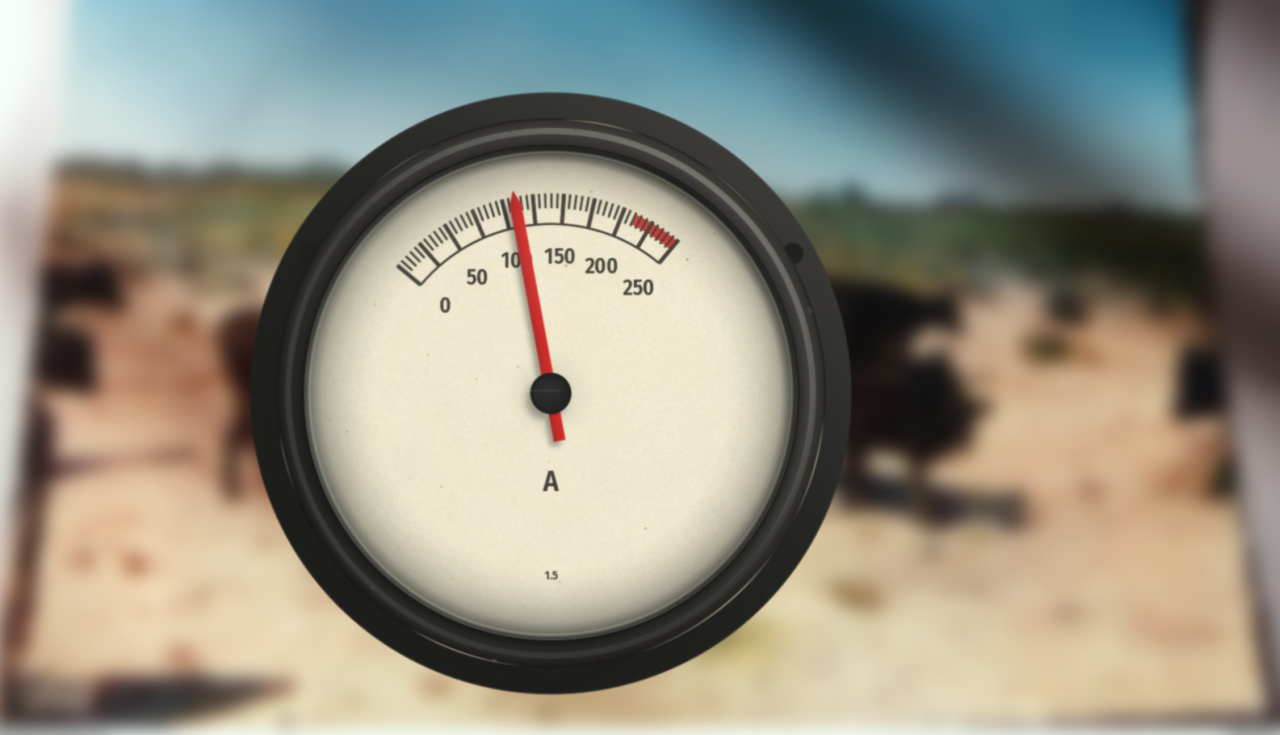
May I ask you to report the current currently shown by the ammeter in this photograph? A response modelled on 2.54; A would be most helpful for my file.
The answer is 110; A
